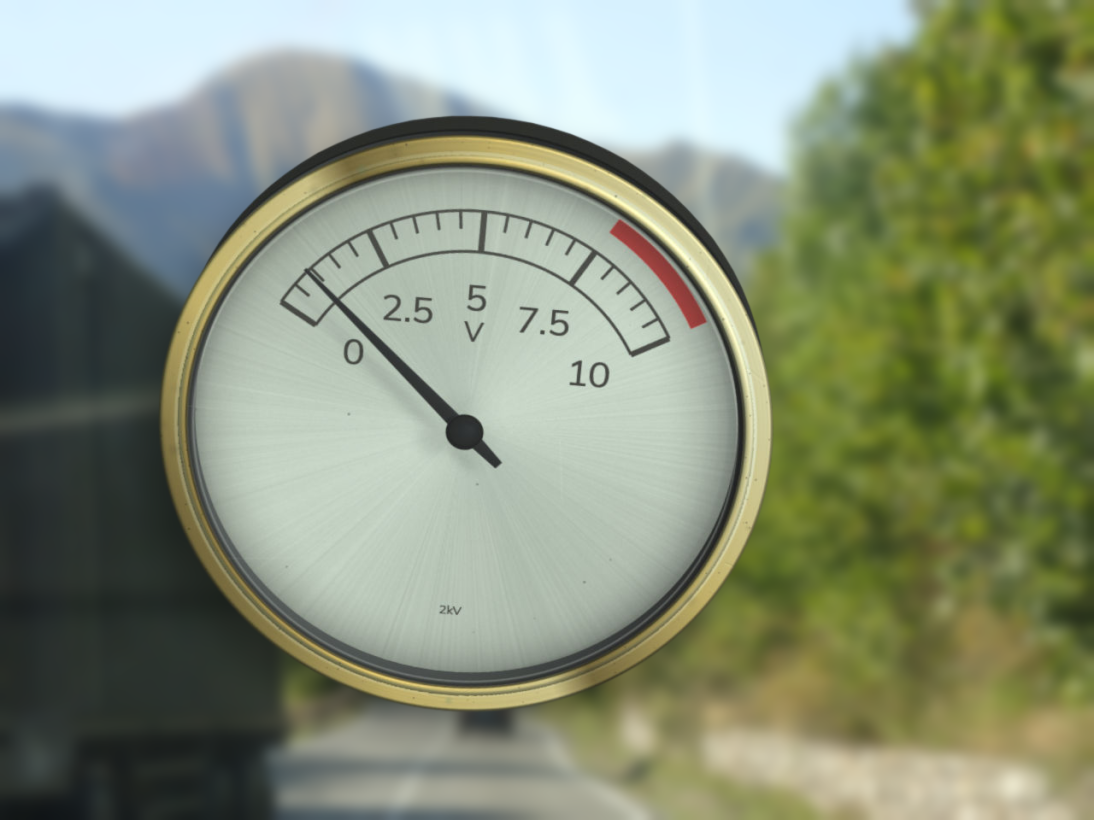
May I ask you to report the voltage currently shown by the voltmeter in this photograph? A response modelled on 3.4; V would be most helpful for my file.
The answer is 1; V
